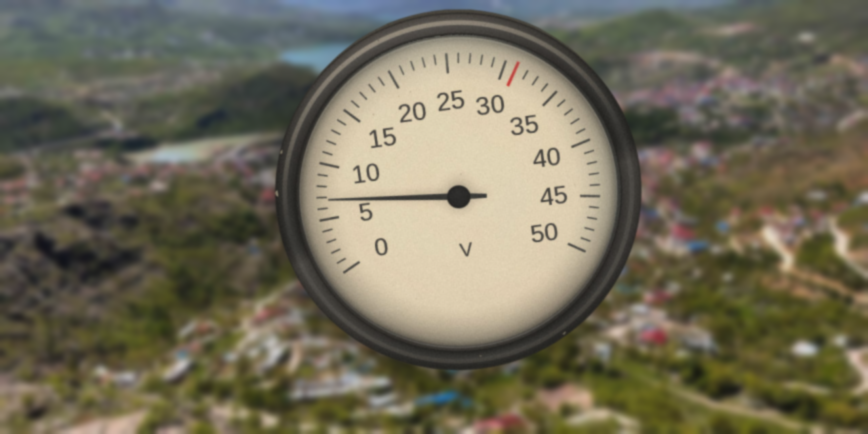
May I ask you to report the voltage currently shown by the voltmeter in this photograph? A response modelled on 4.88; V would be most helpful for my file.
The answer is 7; V
